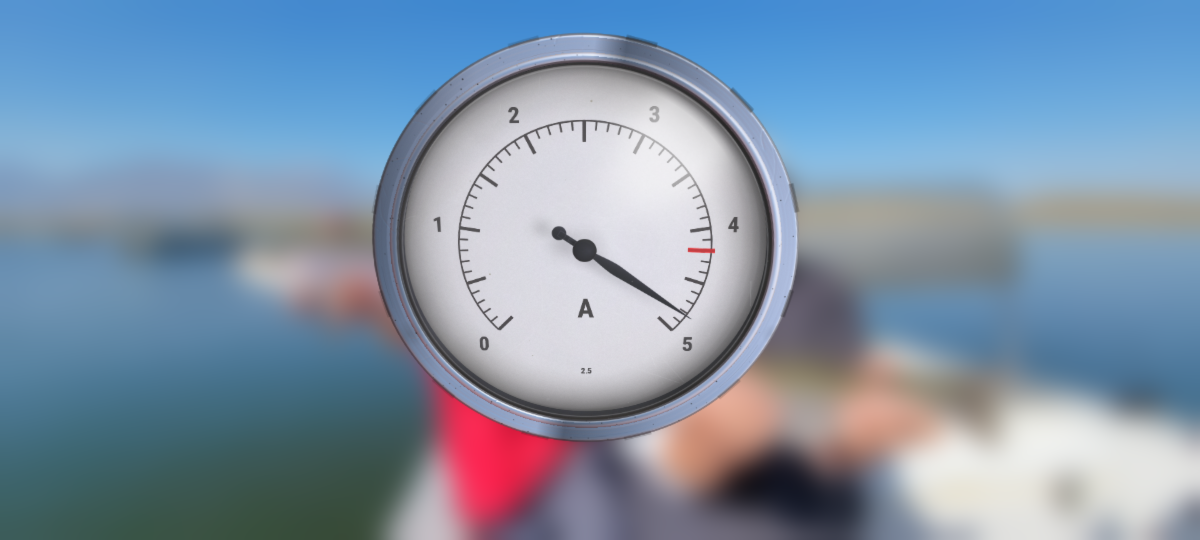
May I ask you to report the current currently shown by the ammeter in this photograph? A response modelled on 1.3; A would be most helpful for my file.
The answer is 4.8; A
